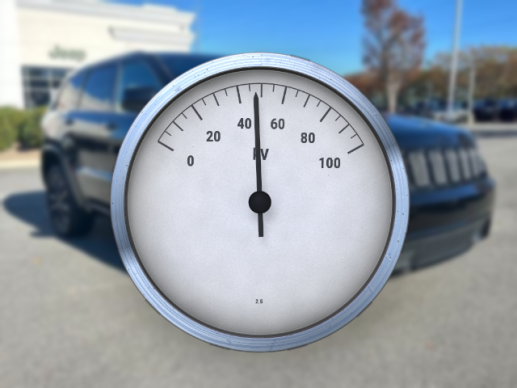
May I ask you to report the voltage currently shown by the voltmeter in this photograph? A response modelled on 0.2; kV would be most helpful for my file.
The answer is 47.5; kV
